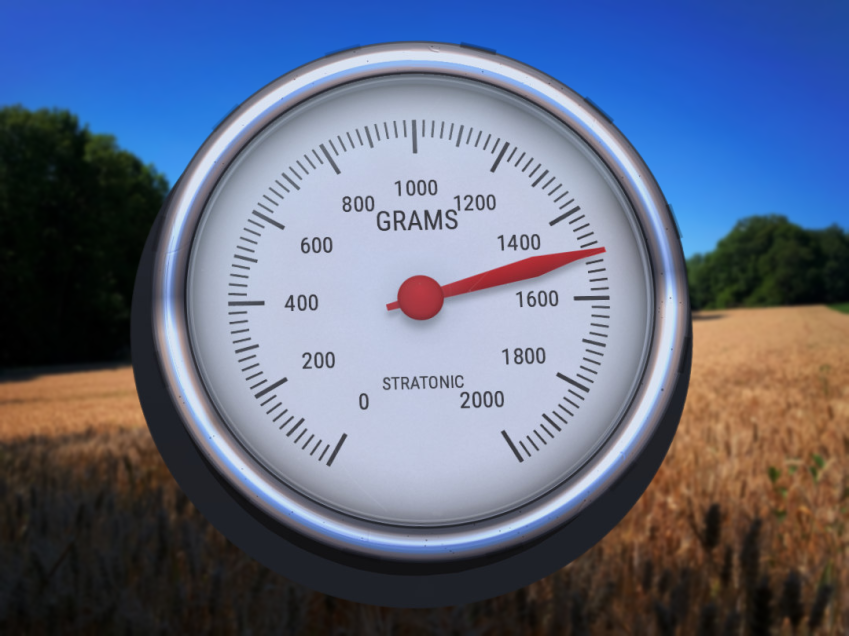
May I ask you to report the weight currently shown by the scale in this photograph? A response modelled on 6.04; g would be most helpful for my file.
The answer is 1500; g
